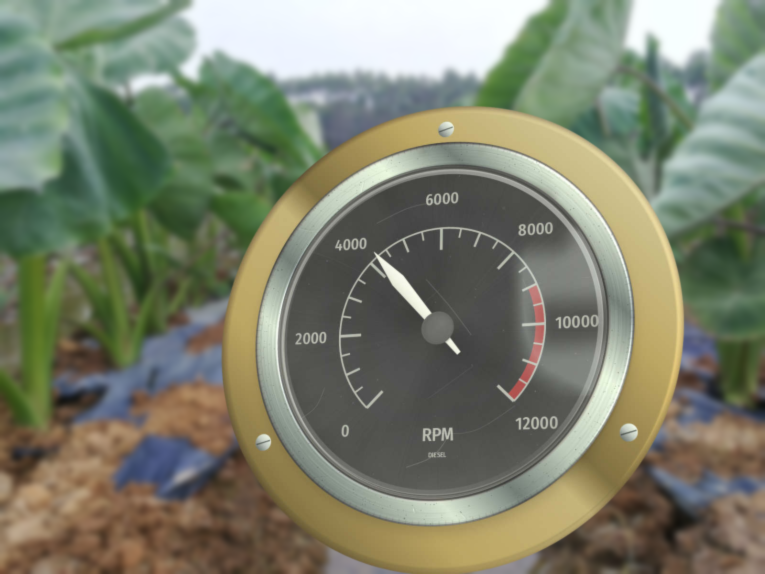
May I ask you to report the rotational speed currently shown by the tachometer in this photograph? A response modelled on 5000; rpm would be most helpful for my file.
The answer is 4250; rpm
